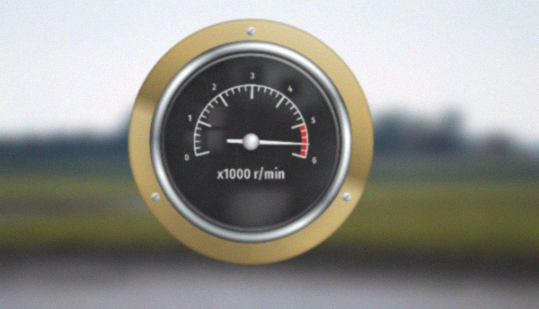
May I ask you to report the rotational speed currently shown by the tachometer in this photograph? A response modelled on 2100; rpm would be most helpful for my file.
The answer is 5600; rpm
